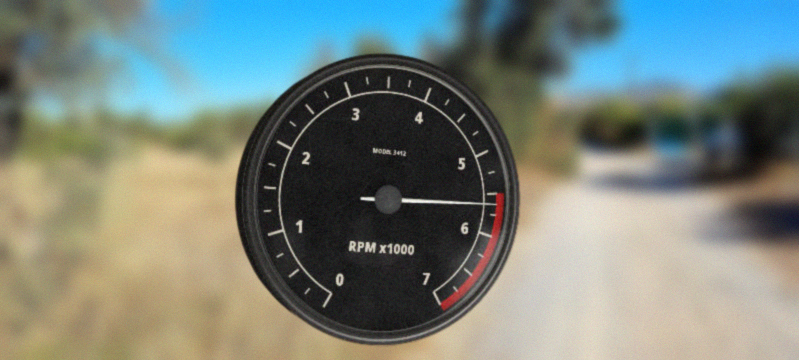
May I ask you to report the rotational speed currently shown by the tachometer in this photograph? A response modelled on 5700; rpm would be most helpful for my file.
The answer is 5625; rpm
